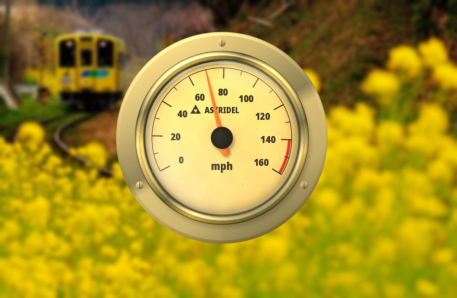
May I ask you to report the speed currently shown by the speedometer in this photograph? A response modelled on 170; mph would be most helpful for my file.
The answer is 70; mph
